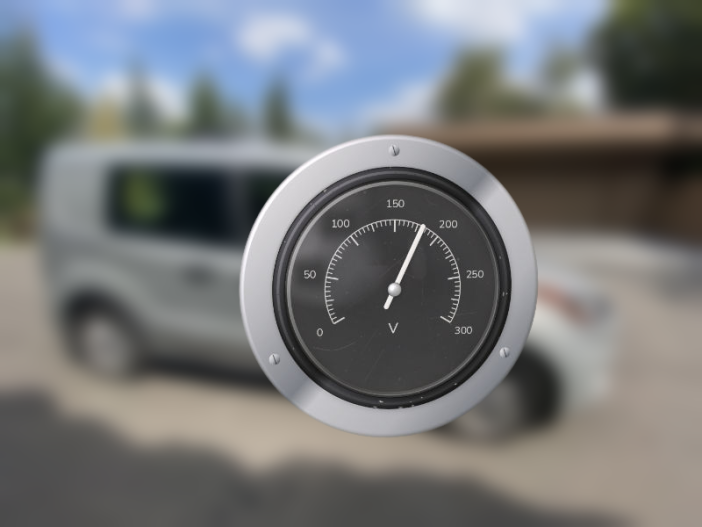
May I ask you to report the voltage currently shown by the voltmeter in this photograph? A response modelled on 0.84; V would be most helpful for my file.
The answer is 180; V
